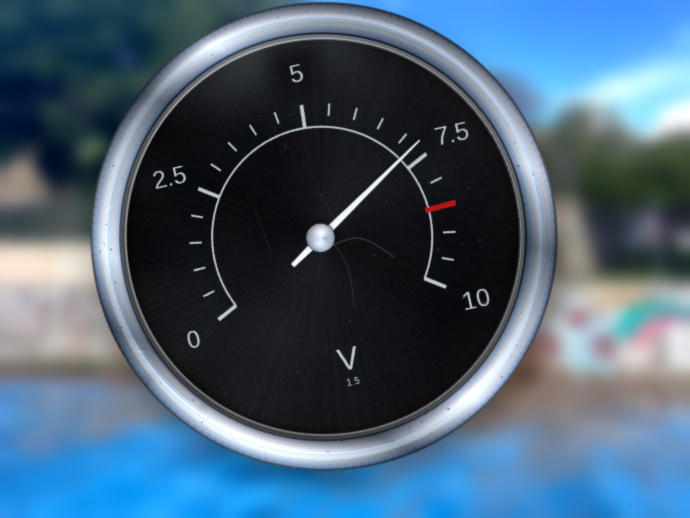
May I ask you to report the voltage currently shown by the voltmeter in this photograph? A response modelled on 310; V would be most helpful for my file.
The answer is 7.25; V
